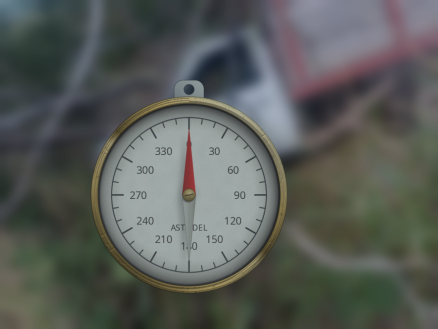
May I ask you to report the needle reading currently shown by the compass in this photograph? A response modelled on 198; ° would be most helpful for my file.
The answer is 0; °
